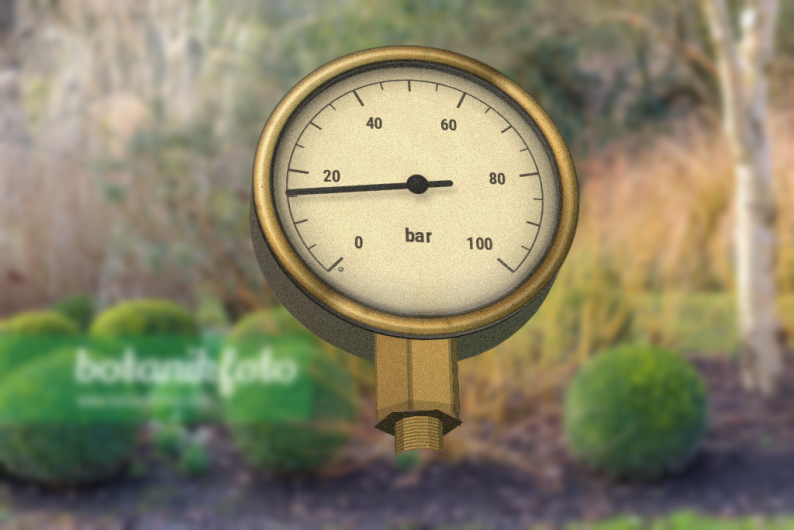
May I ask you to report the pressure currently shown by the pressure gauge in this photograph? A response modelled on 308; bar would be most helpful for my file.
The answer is 15; bar
